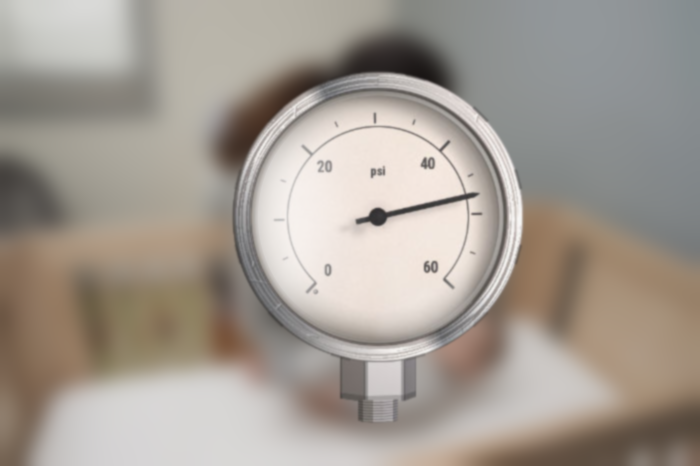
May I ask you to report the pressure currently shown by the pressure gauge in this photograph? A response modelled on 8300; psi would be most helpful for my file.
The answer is 47.5; psi
